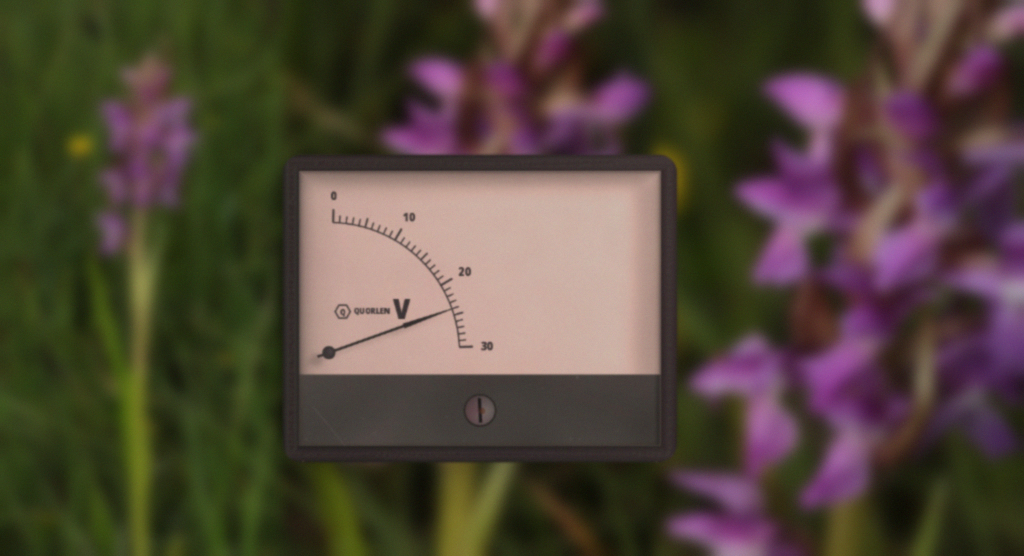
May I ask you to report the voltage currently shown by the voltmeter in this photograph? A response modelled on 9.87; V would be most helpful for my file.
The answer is 24; V
